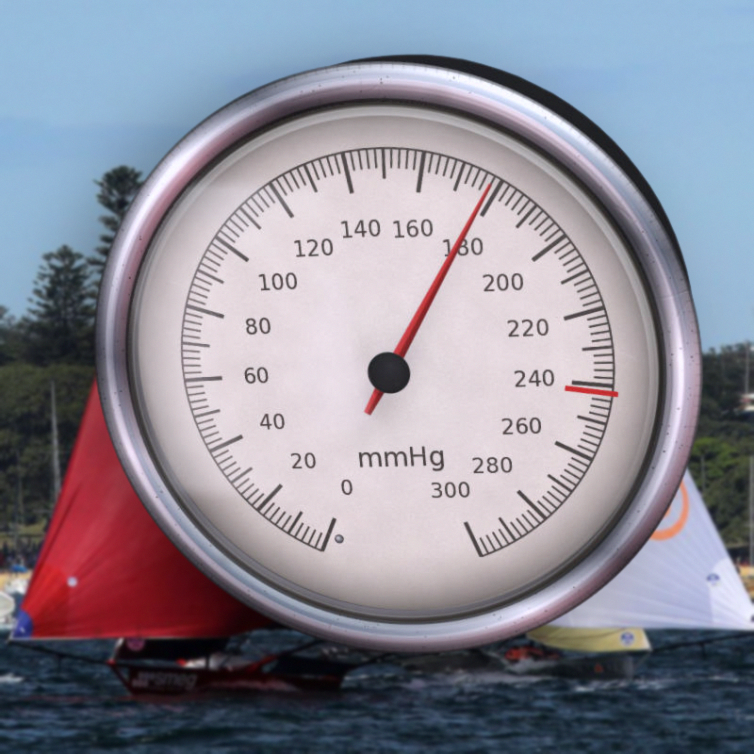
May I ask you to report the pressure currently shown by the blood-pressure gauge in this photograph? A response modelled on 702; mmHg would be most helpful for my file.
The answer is 178; mmHg
